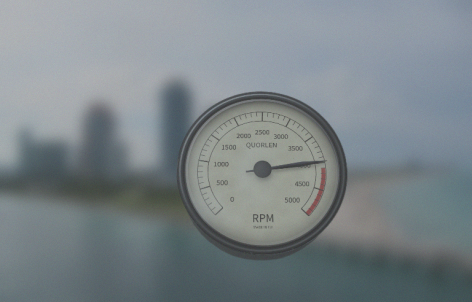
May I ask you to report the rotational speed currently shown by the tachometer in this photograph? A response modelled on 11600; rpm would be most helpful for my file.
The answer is 4000; rpm
